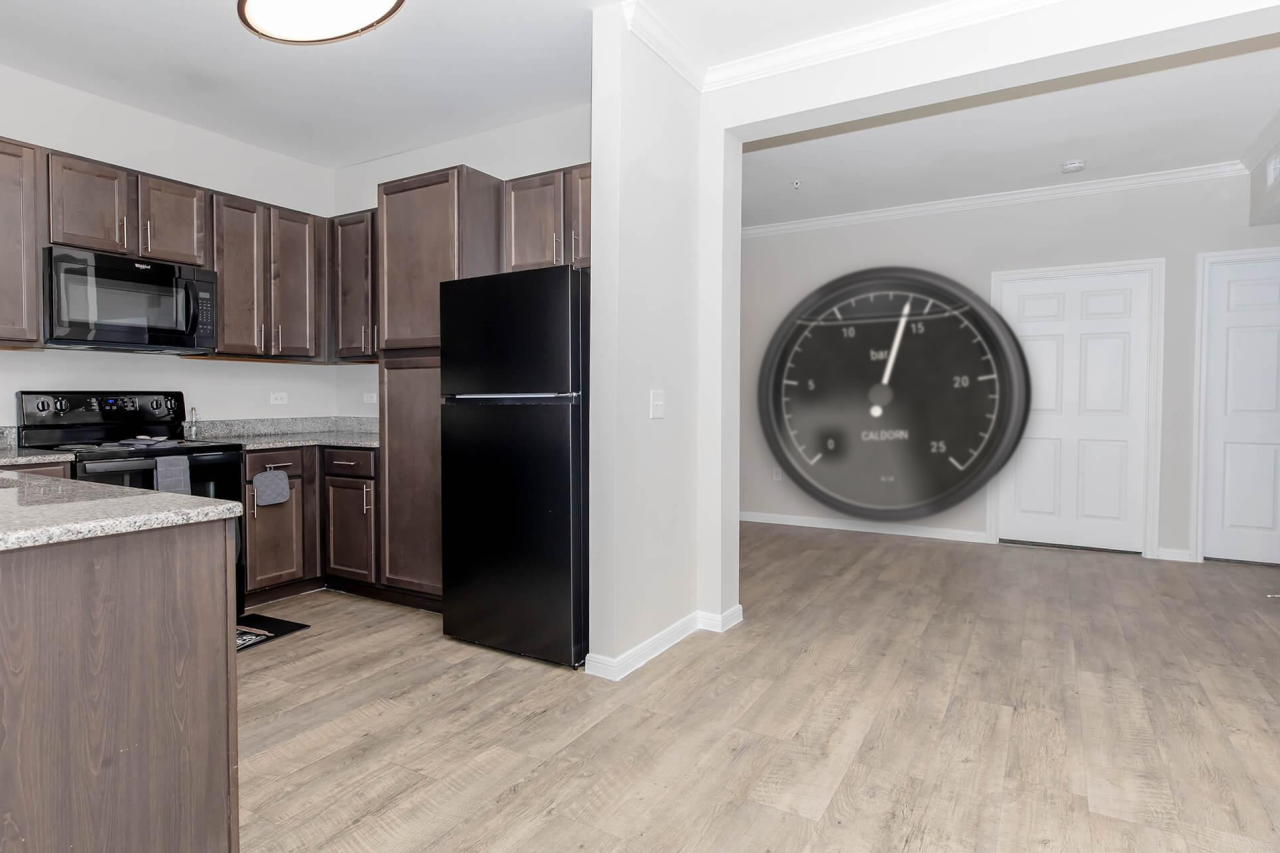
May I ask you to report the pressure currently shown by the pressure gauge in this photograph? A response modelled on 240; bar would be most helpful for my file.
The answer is 14; bar
